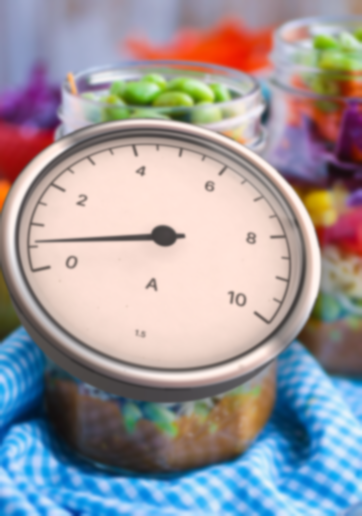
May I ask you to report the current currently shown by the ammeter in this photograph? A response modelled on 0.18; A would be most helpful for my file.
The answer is 0.5; A
